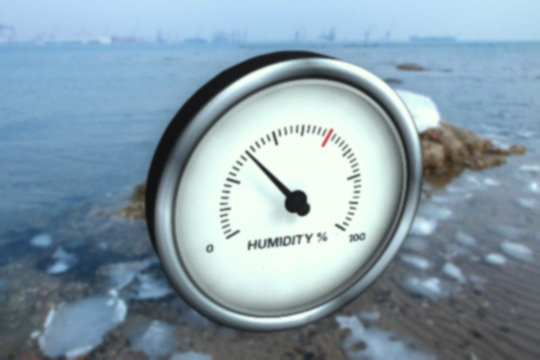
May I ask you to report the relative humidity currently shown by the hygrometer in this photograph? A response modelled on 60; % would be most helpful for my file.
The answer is 30; %
